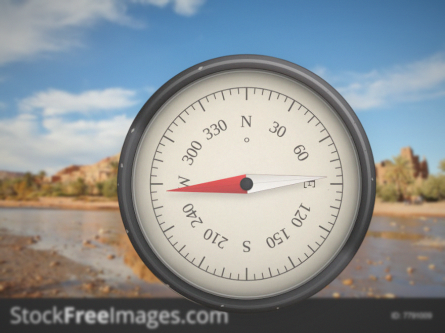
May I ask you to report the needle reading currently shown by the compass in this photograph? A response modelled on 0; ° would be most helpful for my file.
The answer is 265; °
